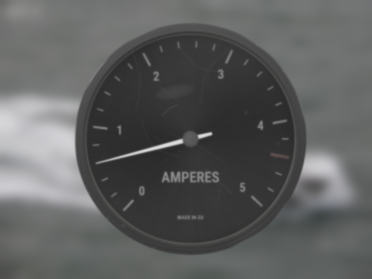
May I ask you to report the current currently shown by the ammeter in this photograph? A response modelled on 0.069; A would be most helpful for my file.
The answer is 0.6; A
